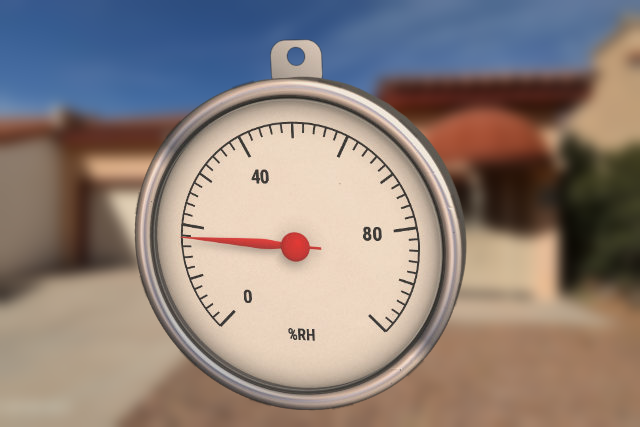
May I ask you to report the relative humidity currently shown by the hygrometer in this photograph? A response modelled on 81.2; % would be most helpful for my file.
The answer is 18; %
